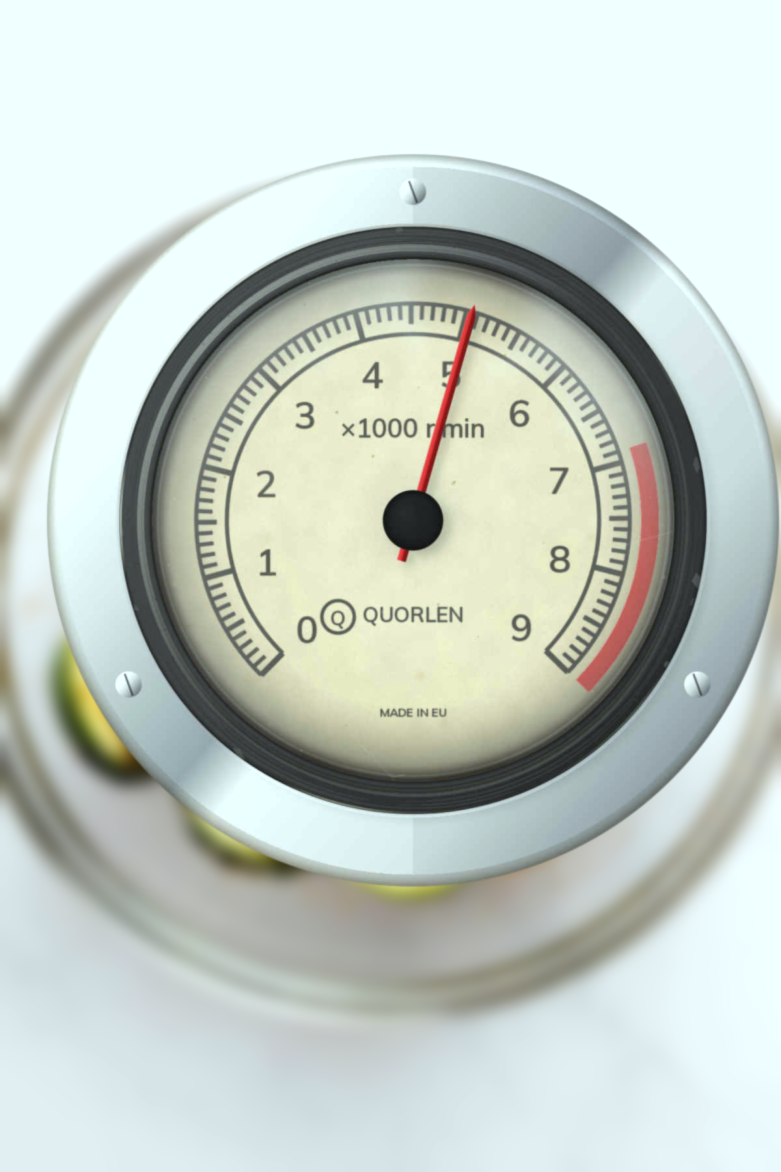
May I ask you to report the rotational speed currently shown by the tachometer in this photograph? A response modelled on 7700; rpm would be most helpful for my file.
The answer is 5050; rpm
